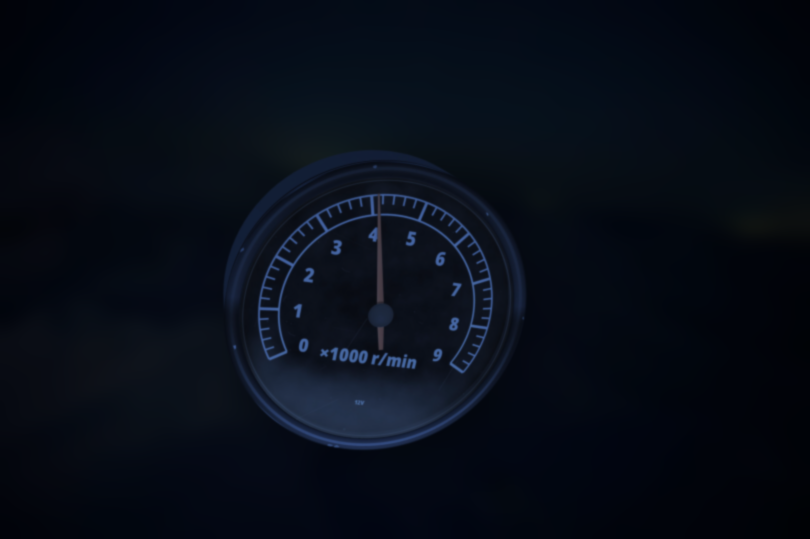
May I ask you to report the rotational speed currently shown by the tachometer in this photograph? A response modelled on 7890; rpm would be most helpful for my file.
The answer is 4100; rpm
